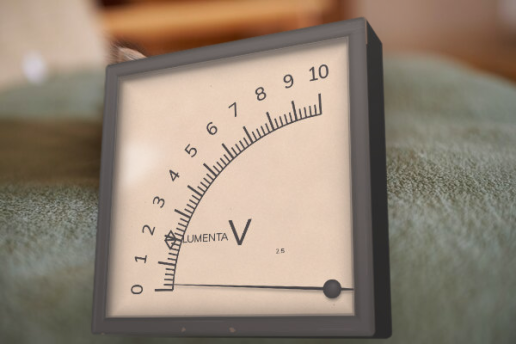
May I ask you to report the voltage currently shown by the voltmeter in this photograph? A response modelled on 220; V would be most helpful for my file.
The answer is 0.2; V
